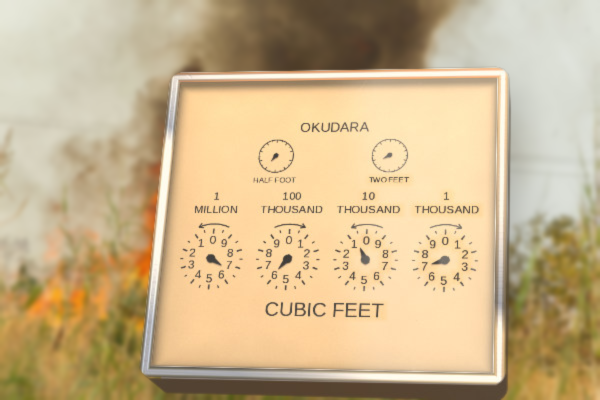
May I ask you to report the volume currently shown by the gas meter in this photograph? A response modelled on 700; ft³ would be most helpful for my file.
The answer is 660700; ft³
